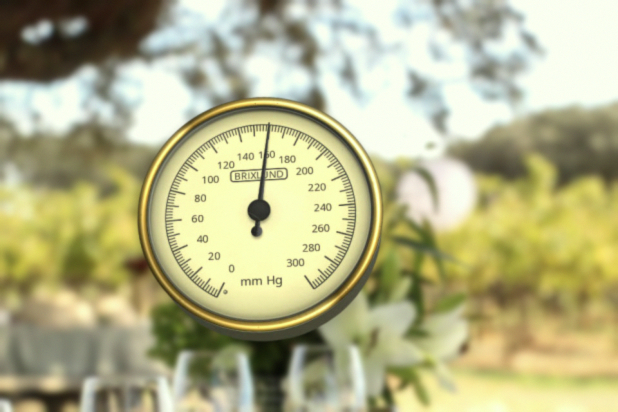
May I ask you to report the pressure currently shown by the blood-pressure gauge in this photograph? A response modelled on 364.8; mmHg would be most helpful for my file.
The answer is 160; mmHg
